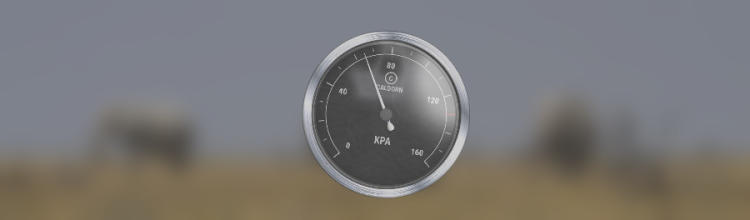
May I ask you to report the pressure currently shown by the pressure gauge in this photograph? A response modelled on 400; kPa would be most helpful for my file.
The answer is 65; kPa
